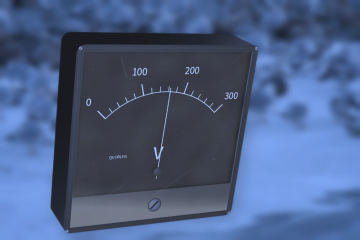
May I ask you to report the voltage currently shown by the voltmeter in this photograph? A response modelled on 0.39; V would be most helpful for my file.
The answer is 160; V
